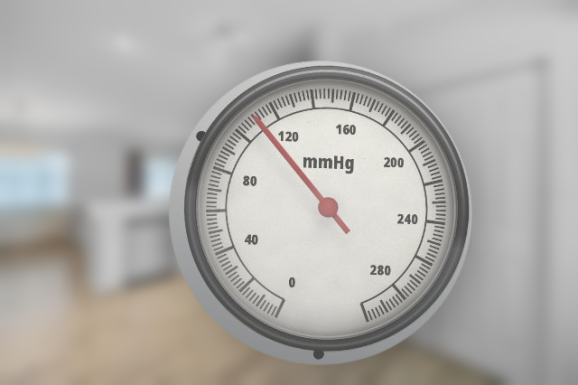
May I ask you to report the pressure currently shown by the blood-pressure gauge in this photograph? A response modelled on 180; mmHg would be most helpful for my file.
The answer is 110; mmHg
